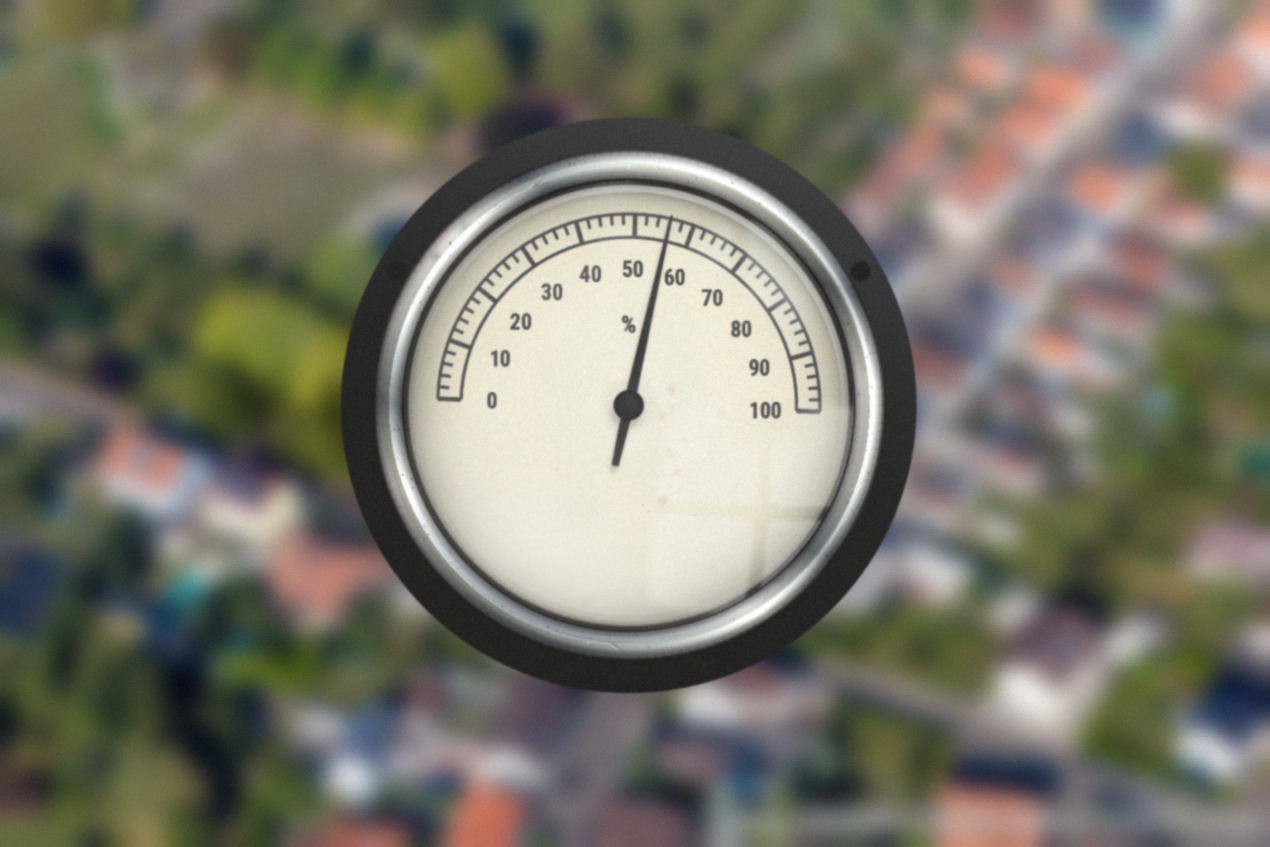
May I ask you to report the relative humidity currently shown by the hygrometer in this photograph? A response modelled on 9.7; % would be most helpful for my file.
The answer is 56; %
